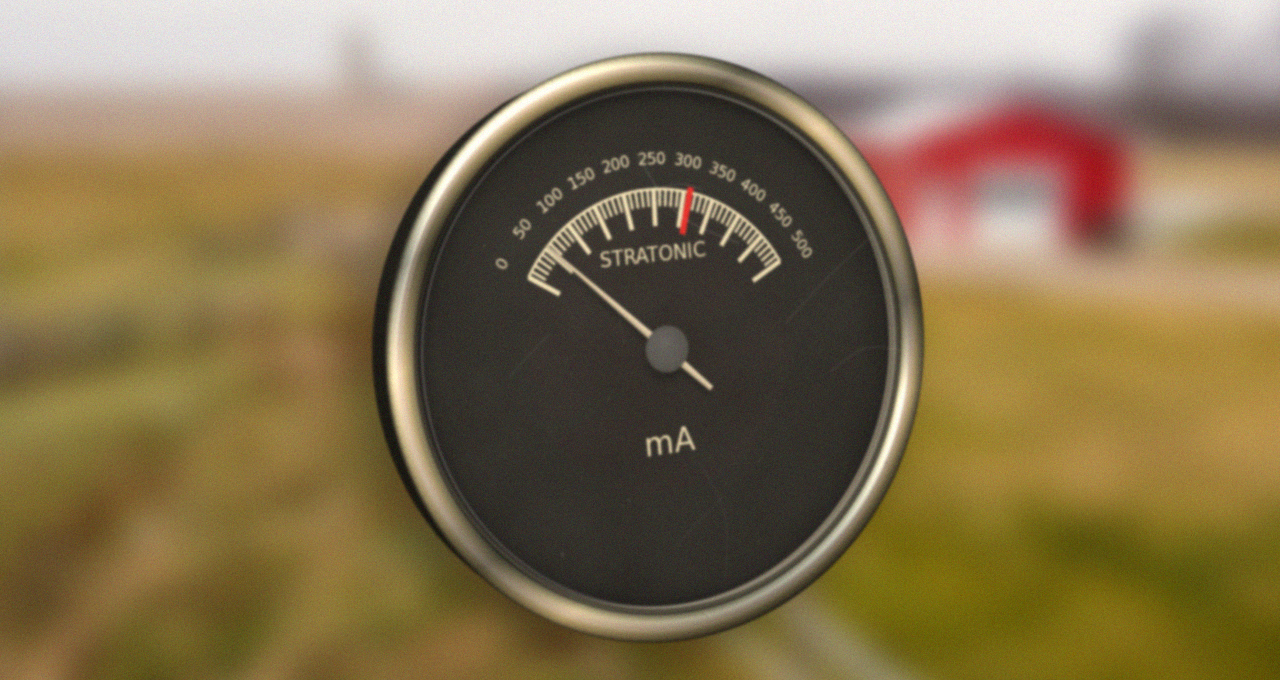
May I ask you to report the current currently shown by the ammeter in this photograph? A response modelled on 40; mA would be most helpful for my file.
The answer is 50; mA
